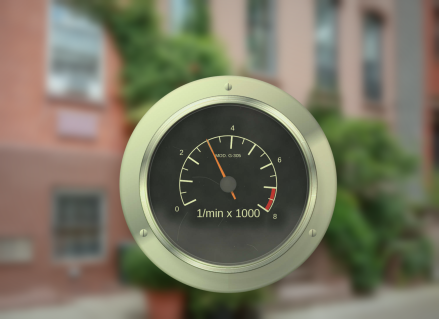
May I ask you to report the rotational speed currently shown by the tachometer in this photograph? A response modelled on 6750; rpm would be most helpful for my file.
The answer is 3000; rpm
